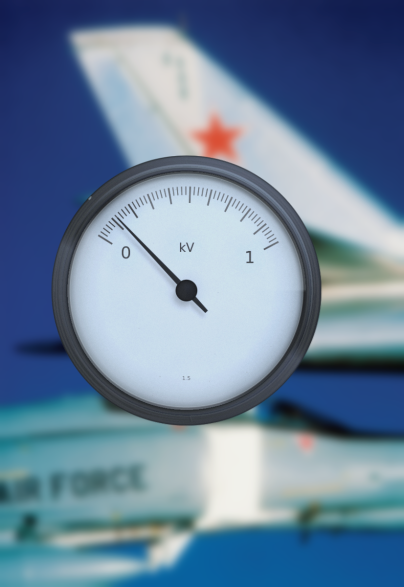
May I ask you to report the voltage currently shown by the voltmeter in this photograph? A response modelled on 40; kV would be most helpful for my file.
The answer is 0.12; kV
